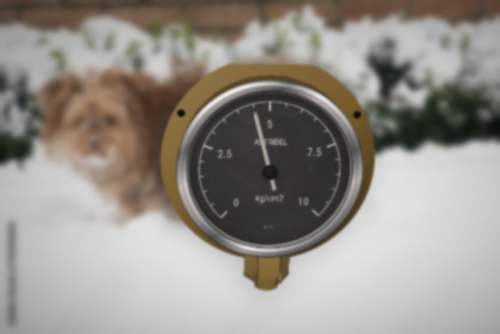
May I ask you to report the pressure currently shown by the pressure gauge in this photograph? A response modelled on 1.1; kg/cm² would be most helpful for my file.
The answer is 4.5; kg/cm²
